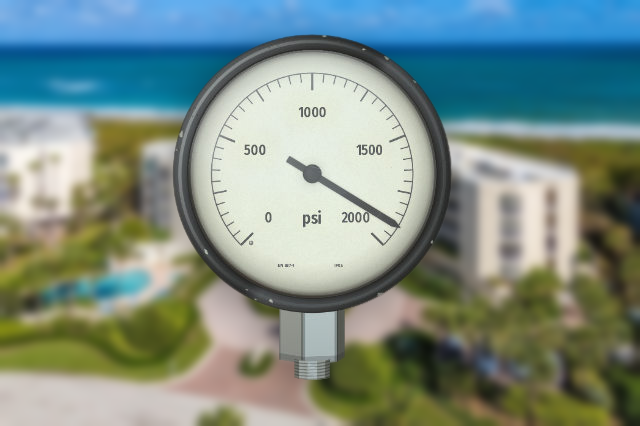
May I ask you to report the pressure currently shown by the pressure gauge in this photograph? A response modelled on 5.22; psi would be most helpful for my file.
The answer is 1900; psi
